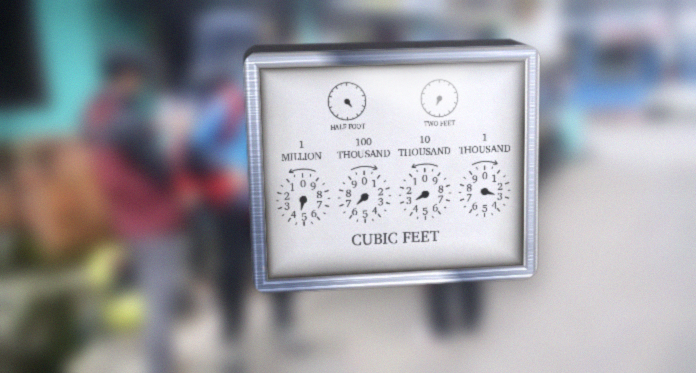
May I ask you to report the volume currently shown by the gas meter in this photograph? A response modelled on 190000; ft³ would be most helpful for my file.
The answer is 463300; ft³
